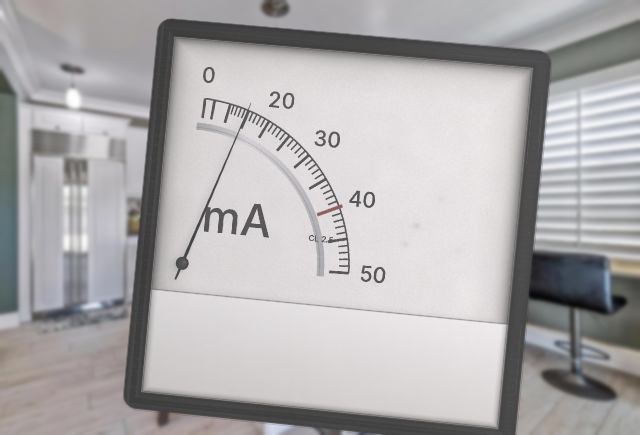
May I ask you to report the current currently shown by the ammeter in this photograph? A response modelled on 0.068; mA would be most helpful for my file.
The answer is 15; mA
